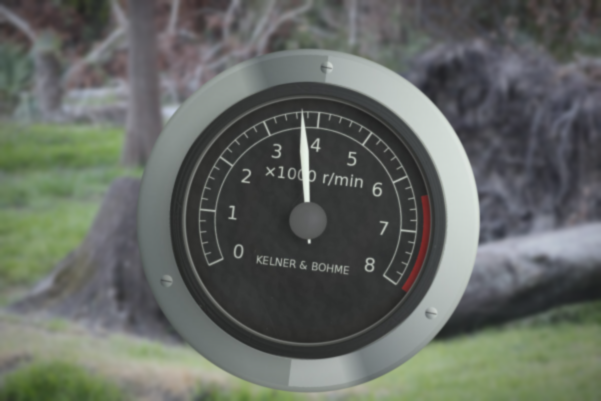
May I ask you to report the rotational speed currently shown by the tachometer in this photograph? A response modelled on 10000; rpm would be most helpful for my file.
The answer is 3700; rpm
